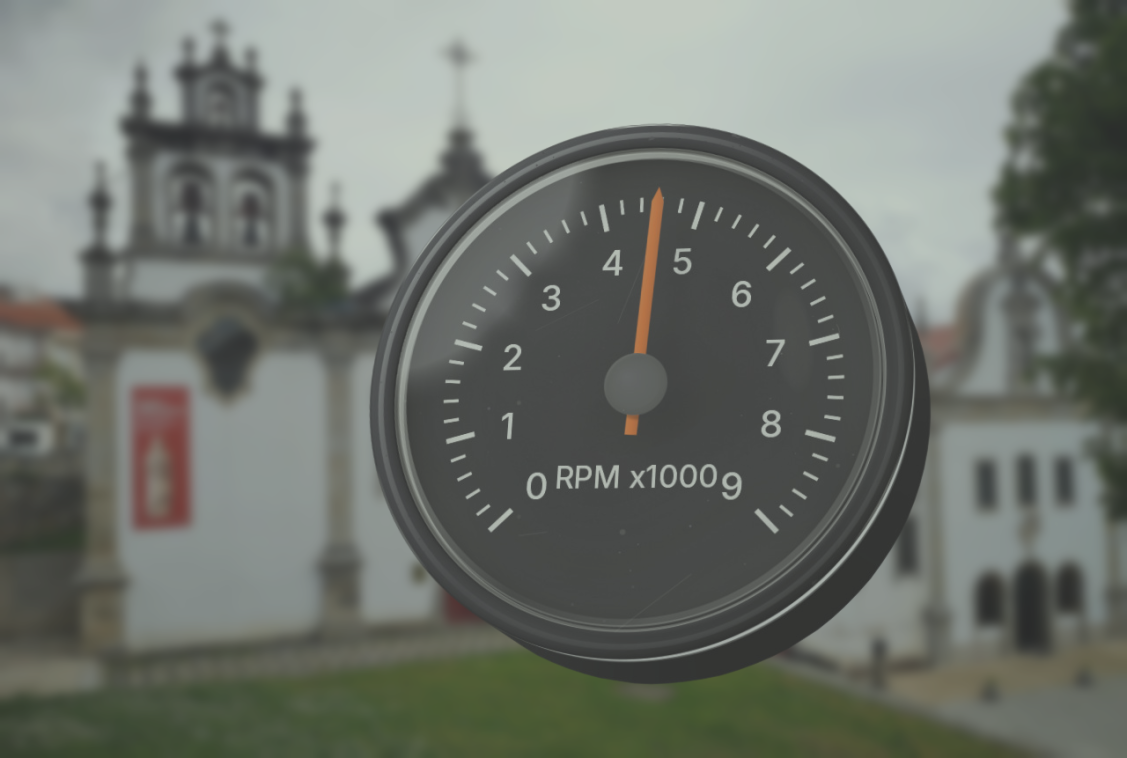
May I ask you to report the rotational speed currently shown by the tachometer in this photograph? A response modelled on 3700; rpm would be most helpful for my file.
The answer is 4600; rpm
